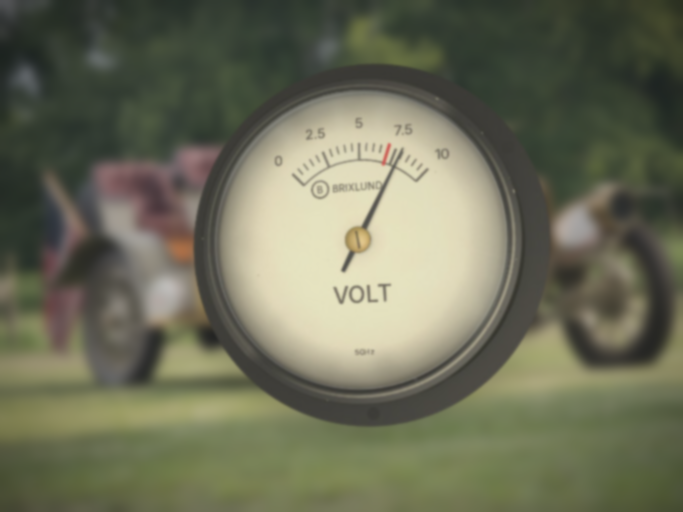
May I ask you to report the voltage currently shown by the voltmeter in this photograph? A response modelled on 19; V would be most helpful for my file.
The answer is 8; V
